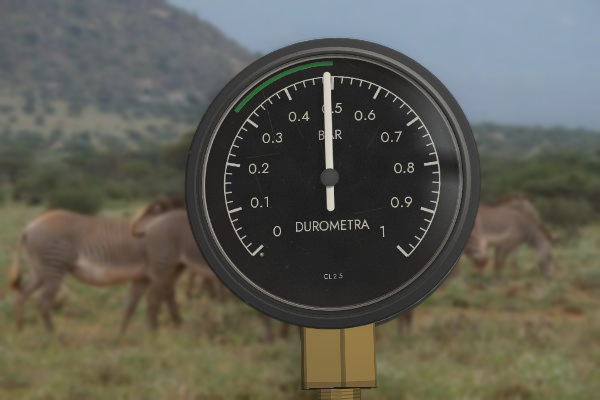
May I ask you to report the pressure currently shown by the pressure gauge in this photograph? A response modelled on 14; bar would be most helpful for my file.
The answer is 0.49; bar
